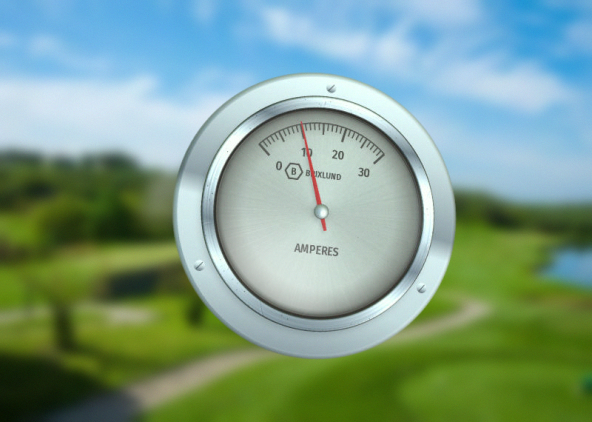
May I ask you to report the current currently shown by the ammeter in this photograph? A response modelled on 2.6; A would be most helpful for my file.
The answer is 10; A
